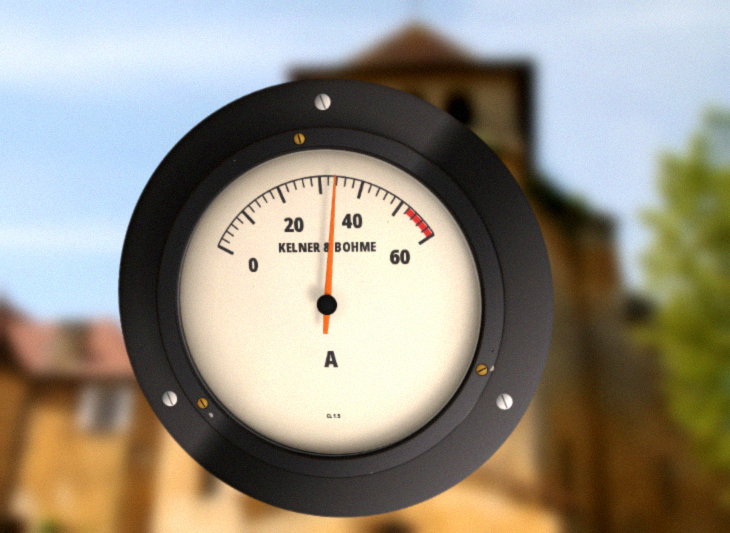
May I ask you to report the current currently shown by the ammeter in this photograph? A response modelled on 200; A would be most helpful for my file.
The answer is 34; A
